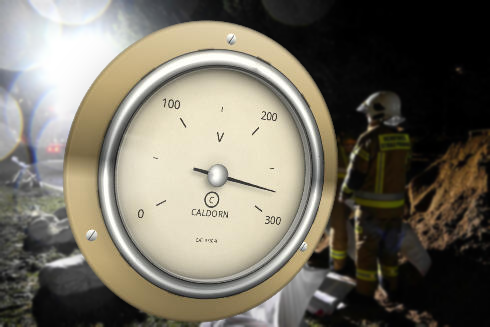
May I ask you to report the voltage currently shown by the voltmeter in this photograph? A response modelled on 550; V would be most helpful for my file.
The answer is 275; V
